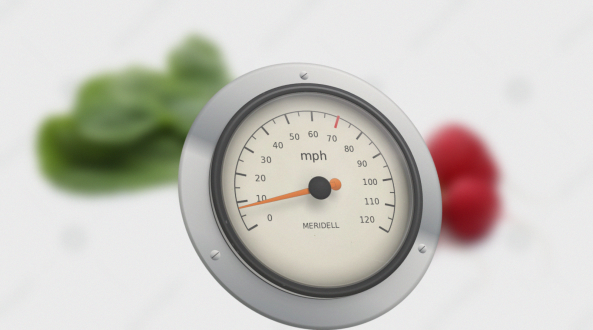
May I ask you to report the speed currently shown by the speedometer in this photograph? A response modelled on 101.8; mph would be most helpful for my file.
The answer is 7.5; mph
